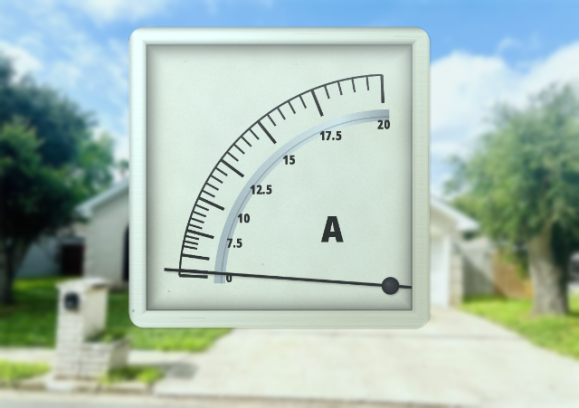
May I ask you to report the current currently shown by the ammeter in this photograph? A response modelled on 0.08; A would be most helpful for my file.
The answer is 2.5; A
